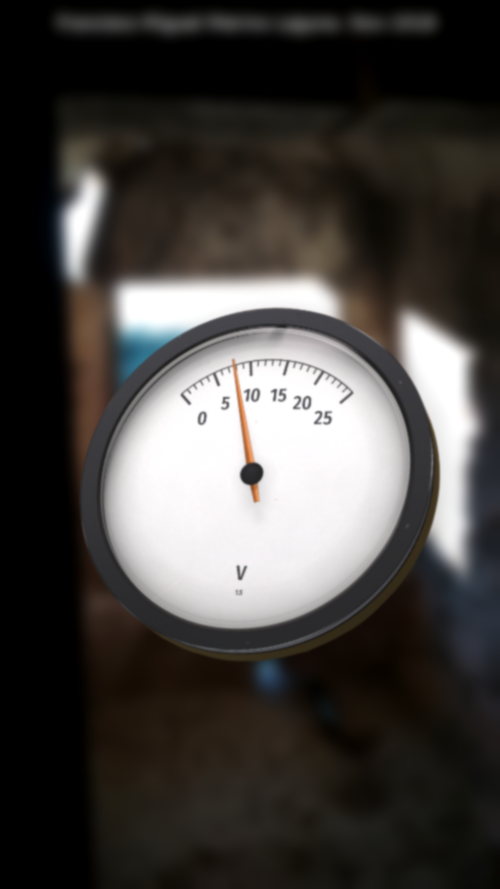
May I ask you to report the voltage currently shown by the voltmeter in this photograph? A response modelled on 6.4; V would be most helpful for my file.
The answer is 8; V
